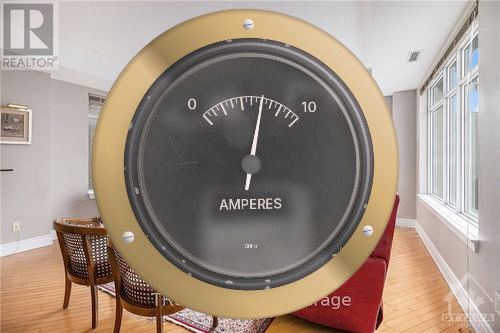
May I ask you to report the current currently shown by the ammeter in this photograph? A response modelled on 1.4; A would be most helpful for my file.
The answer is 6; A
